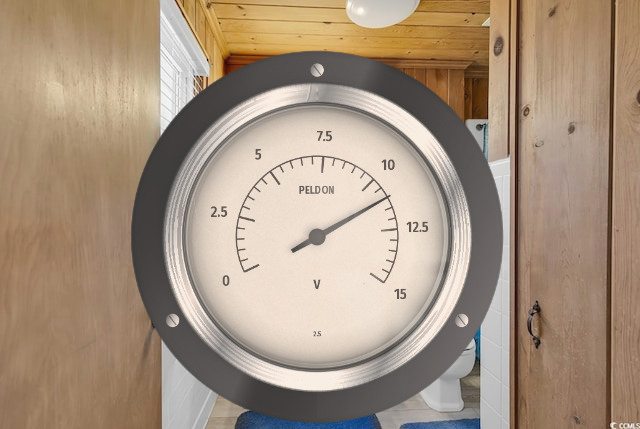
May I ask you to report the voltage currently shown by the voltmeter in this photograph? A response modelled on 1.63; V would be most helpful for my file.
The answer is 11; V
